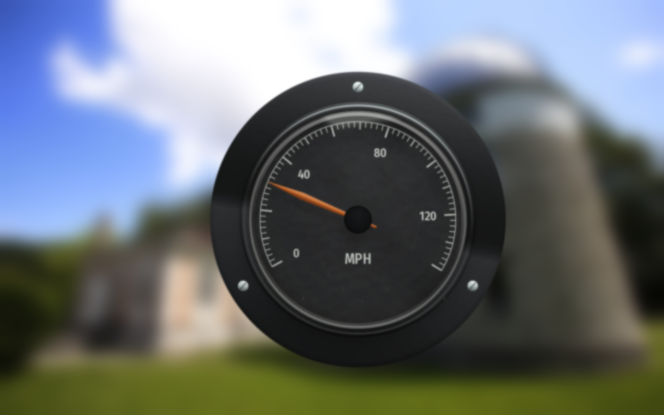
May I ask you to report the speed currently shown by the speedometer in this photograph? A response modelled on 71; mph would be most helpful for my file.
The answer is 30; mph
